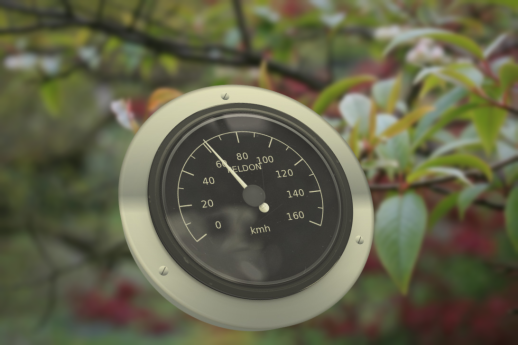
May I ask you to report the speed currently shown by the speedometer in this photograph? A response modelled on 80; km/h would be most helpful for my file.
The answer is 60; km/h
